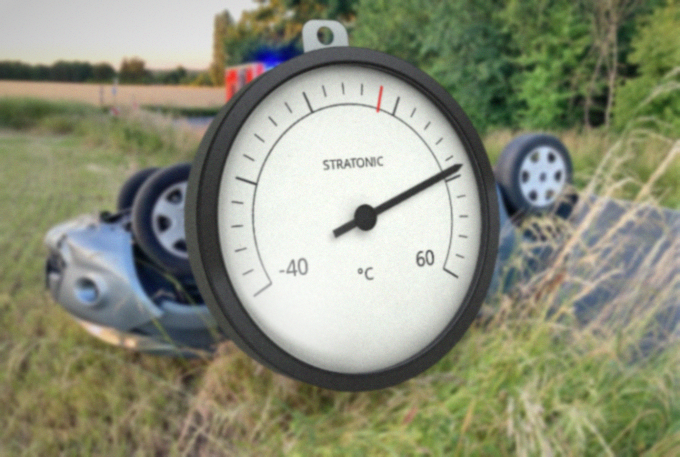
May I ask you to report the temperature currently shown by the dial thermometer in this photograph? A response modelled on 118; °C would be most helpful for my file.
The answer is 38; °C
